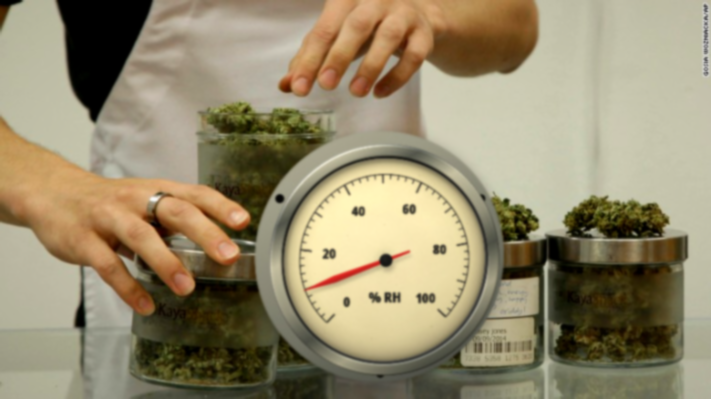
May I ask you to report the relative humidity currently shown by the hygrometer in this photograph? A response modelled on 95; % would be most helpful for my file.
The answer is 10; %
